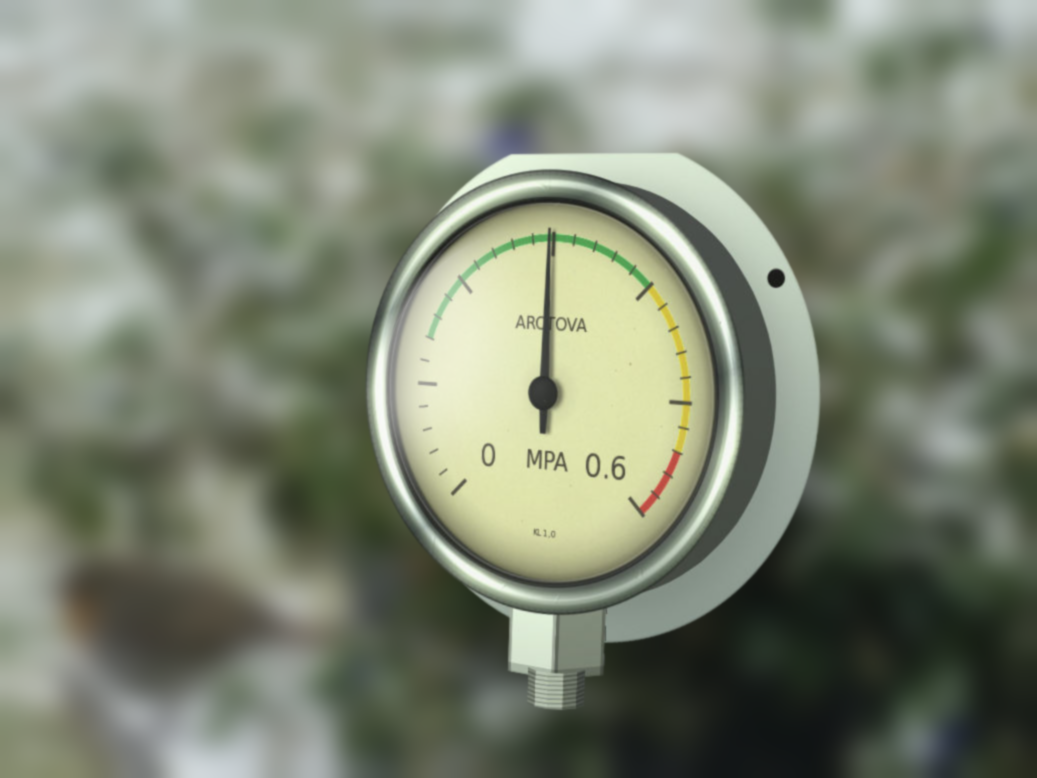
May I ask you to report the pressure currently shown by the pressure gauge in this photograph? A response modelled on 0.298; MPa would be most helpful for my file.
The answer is 0.3; MPa
